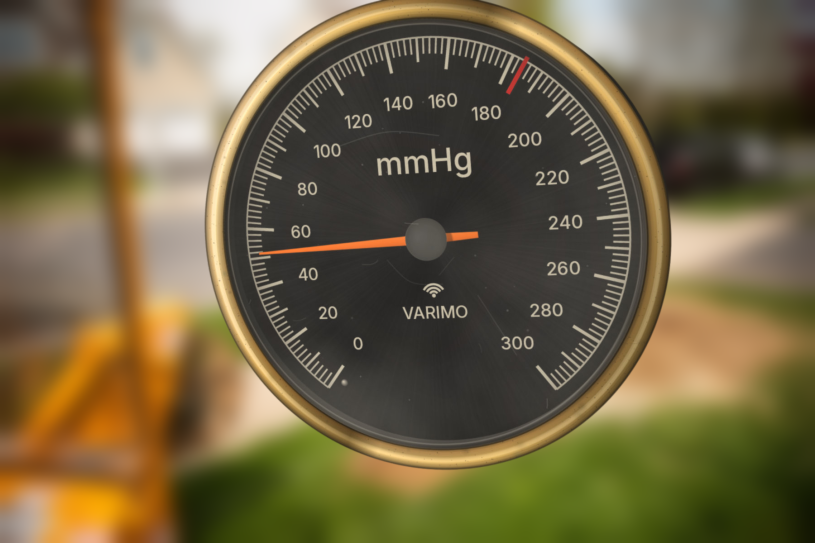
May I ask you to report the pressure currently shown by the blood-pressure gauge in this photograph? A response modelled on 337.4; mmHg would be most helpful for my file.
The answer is 52; mmHg
